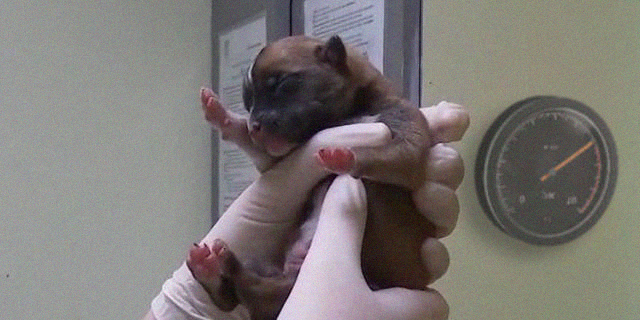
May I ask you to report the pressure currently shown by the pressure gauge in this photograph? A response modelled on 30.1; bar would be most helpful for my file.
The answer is 7; bar
